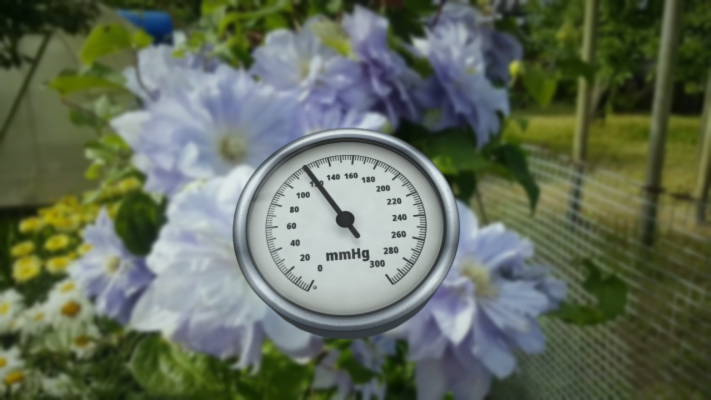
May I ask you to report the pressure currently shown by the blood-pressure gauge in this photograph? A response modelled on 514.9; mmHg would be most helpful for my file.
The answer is 120; mmHg
